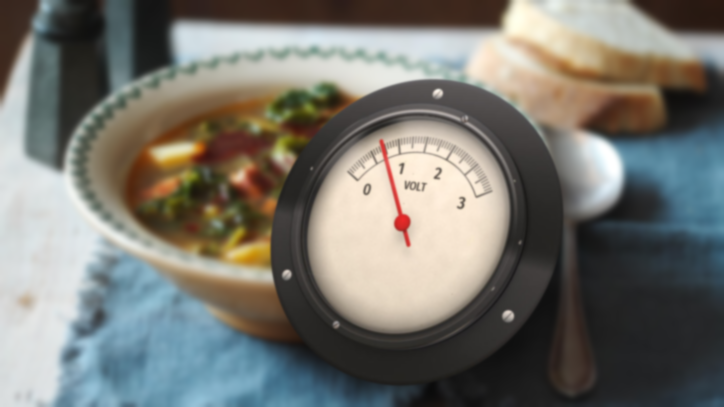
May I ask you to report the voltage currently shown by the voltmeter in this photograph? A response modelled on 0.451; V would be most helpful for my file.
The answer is 0.75; V
